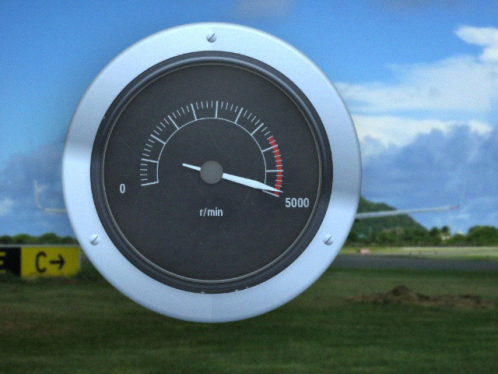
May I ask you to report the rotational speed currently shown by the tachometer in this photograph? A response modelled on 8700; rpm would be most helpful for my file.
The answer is 4900; rpm
